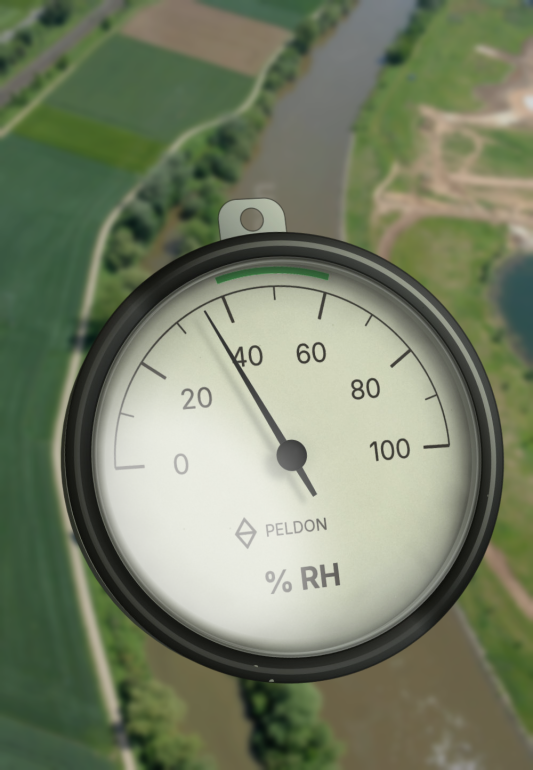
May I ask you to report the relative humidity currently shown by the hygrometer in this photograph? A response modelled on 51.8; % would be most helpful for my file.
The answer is 35; %
